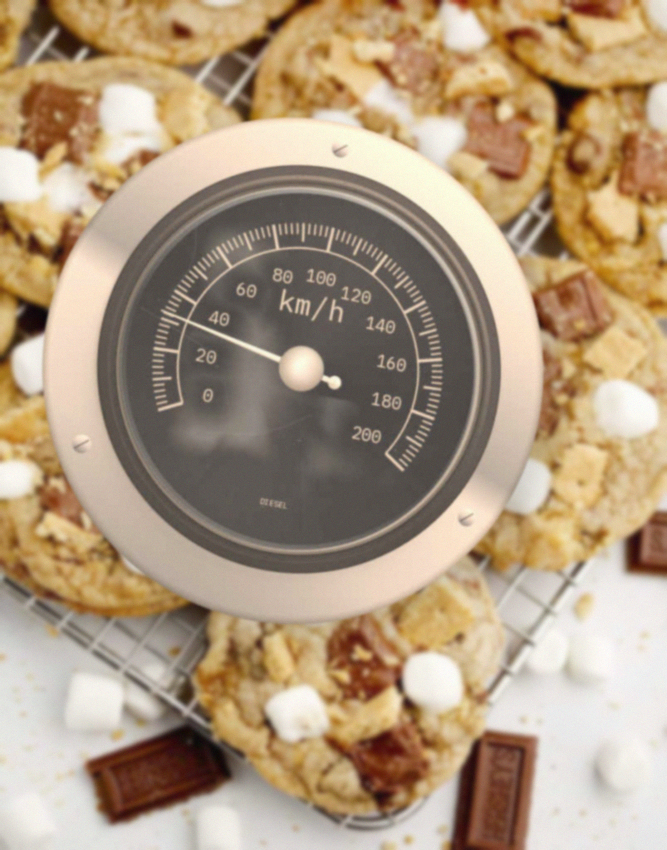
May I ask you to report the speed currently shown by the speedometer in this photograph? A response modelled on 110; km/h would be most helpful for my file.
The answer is 32; km/h
